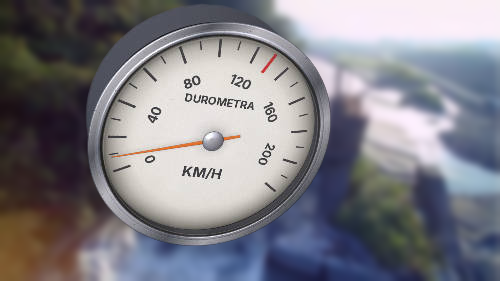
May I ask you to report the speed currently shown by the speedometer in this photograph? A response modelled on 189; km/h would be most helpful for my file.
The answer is 10; km/h
